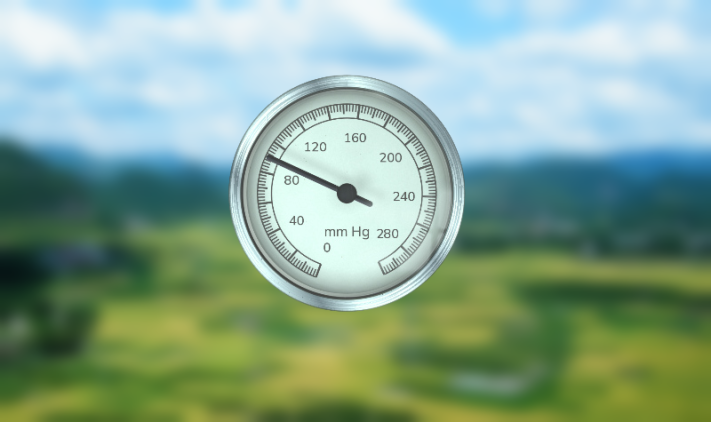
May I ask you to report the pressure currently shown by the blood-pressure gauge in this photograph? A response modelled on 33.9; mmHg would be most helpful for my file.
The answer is 90; mmHg
